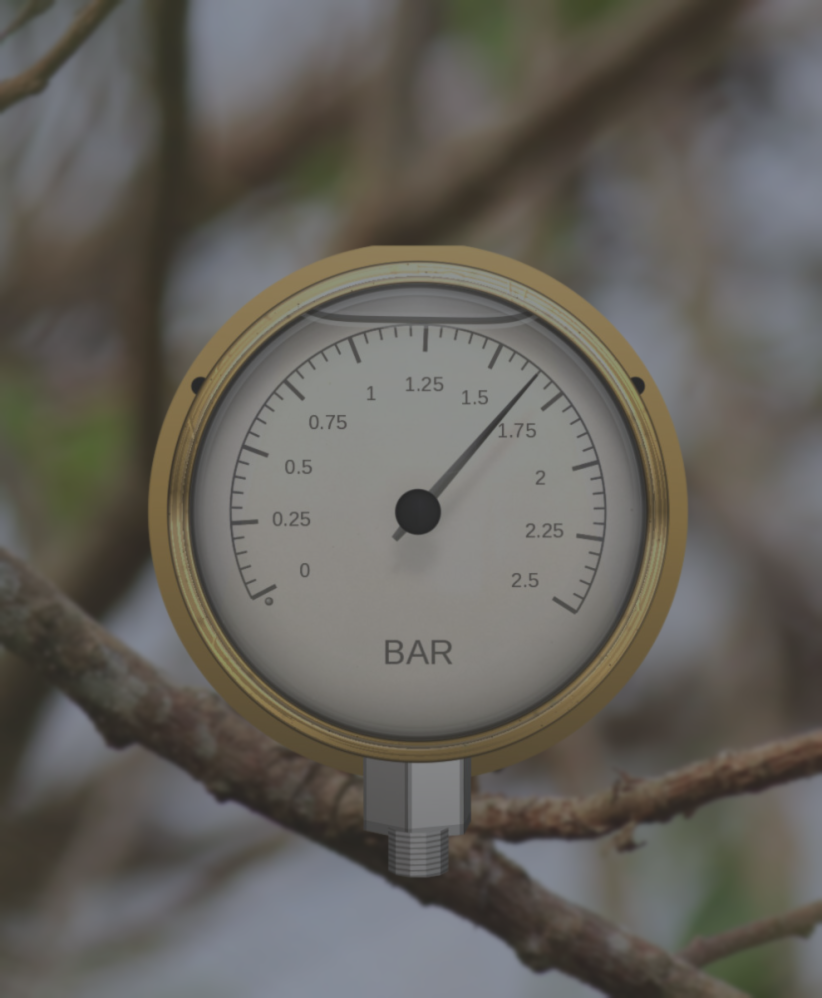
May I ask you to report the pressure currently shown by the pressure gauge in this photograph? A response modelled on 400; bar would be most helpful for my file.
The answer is 1.65; bar
